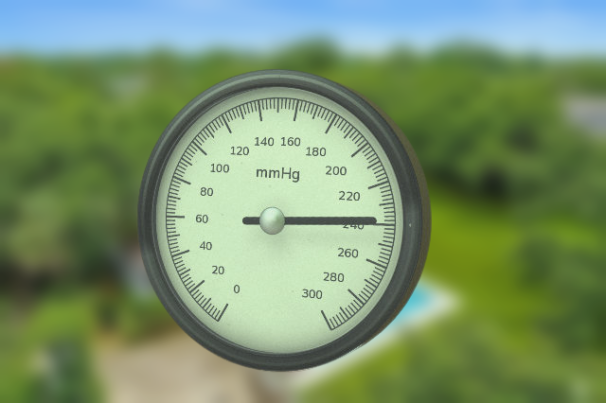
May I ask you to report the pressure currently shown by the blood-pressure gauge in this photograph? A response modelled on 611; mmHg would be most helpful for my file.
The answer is 238; mmHg
